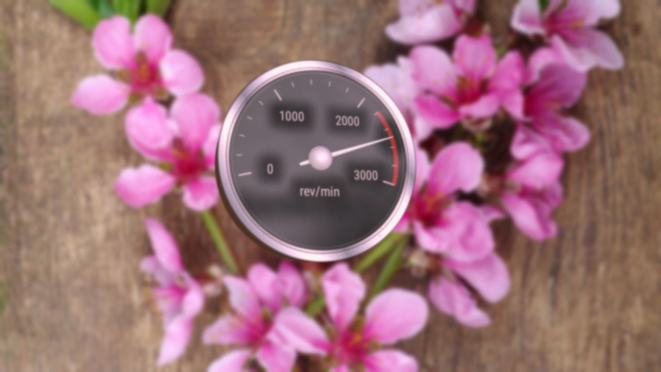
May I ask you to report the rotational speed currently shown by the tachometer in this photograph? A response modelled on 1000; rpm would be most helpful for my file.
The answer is 2500; rpm
